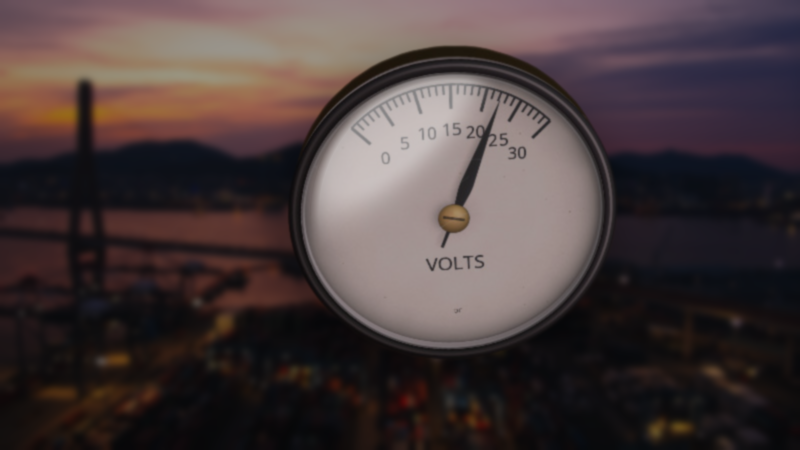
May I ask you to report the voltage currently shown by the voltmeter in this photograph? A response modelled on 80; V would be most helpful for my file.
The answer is 22; V
